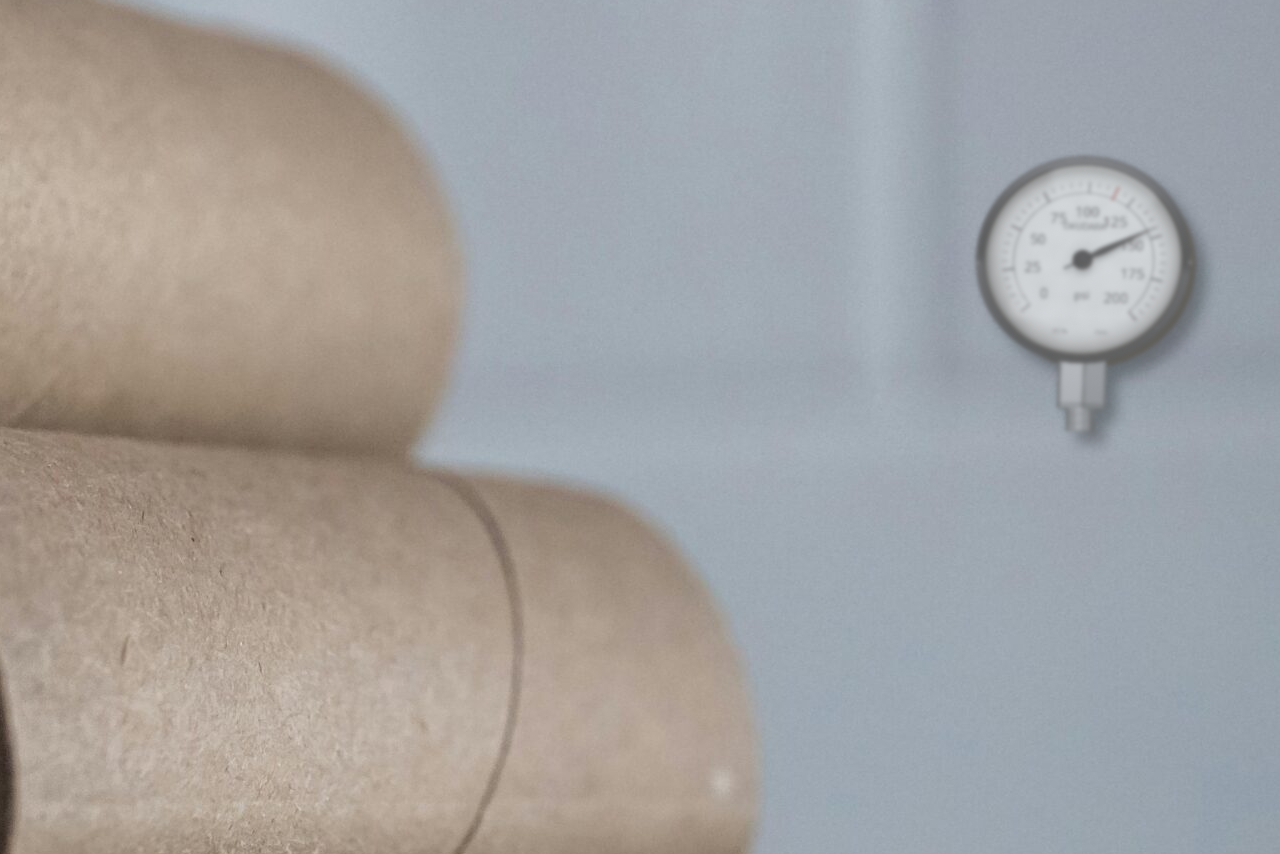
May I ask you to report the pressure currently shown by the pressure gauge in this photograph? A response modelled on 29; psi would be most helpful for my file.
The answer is 145; psi
